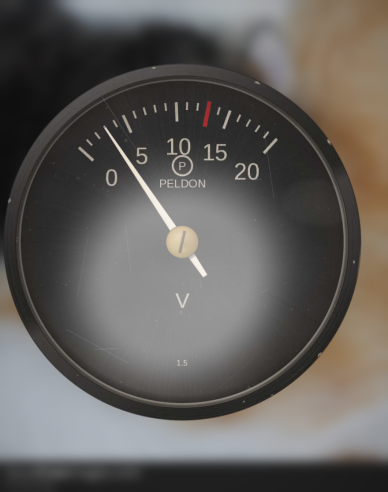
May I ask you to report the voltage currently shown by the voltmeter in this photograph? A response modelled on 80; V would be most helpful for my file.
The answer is 3; V
